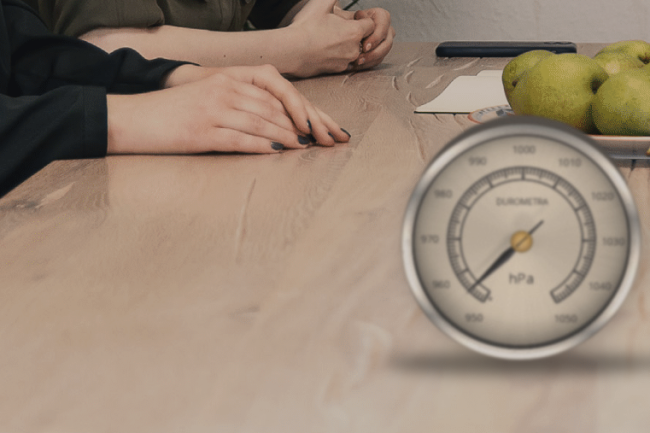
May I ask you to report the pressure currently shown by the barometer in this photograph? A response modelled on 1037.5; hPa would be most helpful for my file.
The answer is 955; hPa
